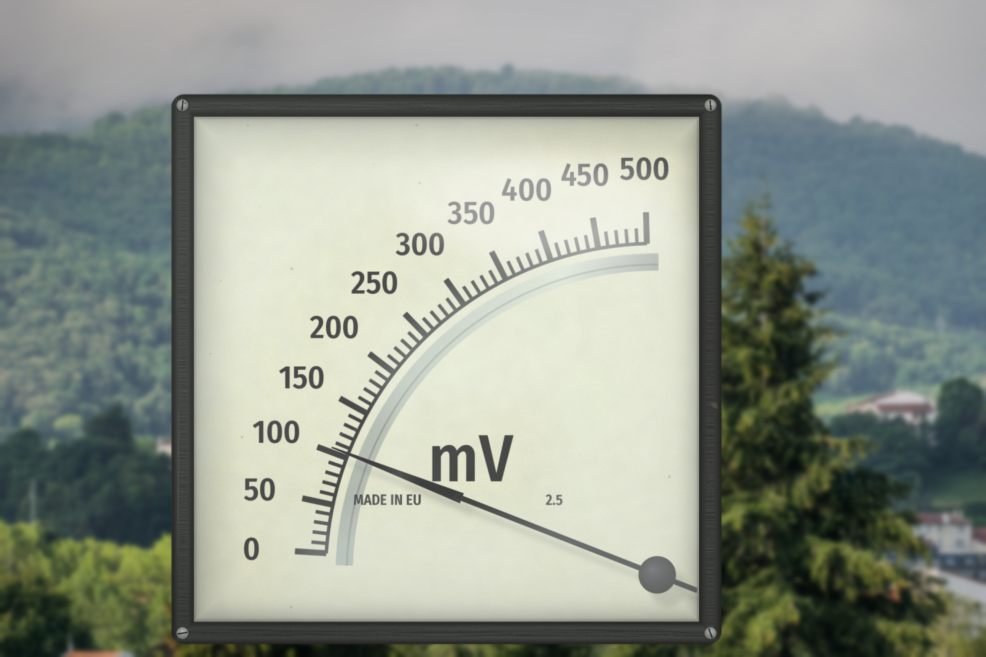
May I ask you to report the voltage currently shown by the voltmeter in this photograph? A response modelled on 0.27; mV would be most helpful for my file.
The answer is 105; mV
